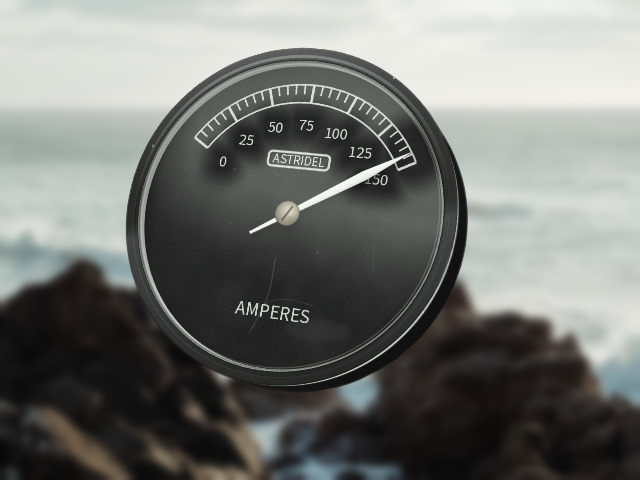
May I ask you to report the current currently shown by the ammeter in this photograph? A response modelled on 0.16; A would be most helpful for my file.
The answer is 145; A
